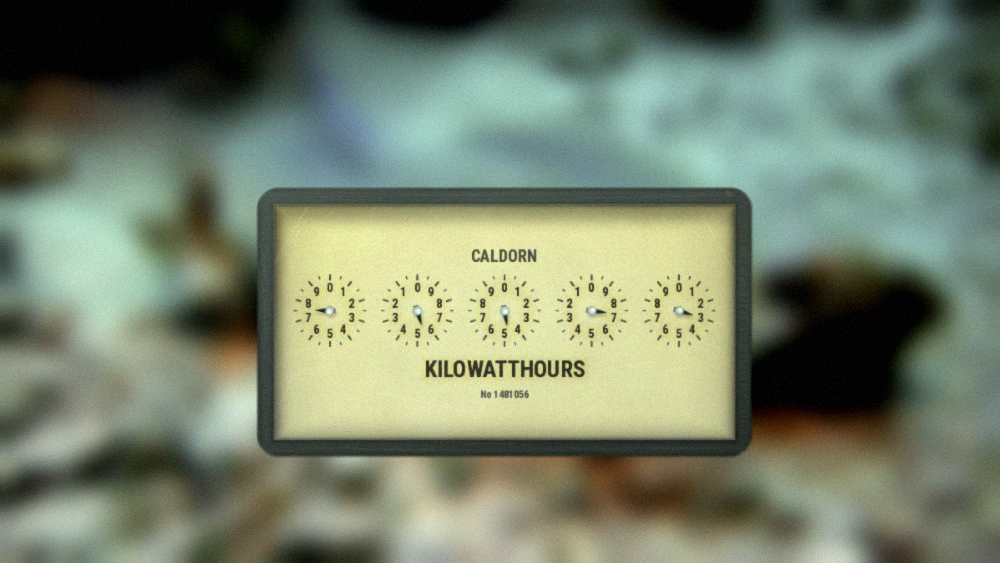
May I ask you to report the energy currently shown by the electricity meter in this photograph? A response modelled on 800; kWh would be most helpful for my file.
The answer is 75473; kWh
